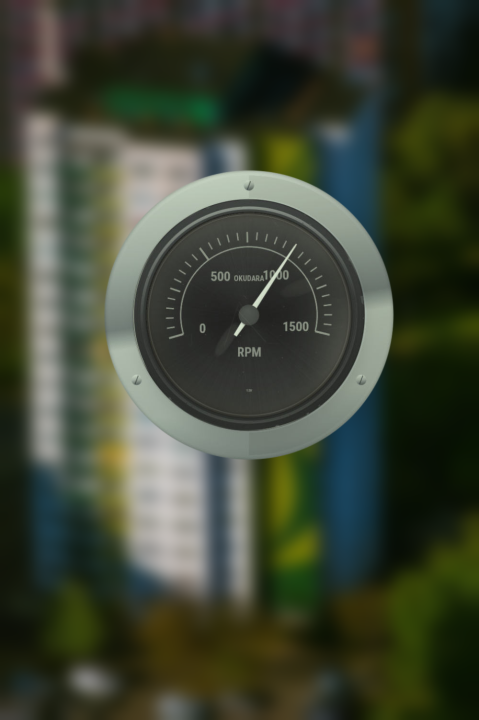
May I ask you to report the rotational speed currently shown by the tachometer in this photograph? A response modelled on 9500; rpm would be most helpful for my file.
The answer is 1000; rpm
